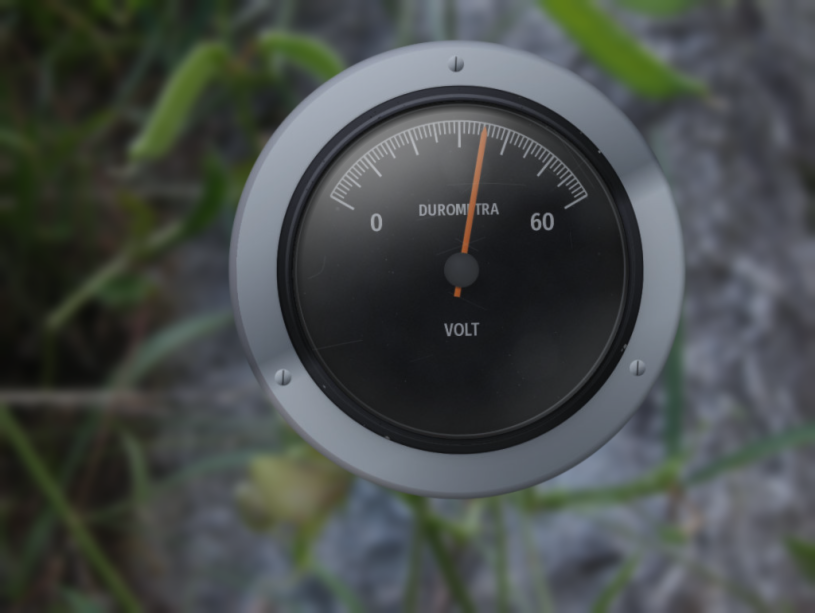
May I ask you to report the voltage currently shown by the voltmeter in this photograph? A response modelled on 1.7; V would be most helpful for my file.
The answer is 35; V
